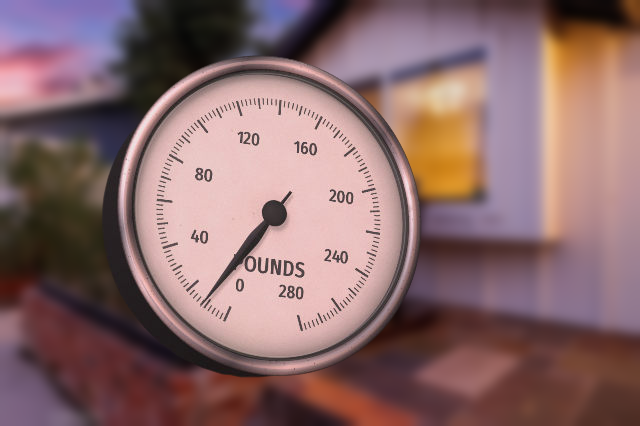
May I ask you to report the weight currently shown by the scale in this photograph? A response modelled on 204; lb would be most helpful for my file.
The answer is 12; lb
